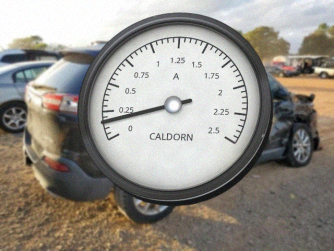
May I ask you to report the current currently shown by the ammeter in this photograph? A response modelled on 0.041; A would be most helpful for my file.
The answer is 0.15; A
